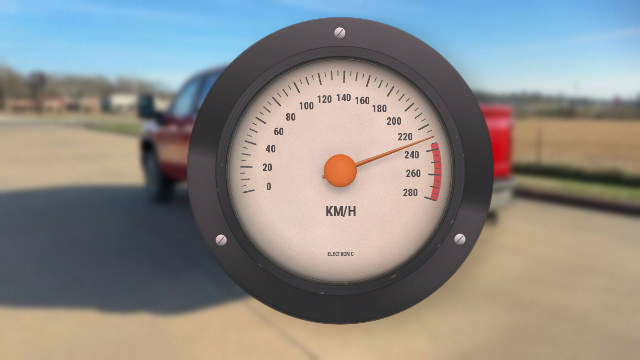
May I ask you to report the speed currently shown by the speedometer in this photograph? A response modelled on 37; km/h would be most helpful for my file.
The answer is 230; km/h
